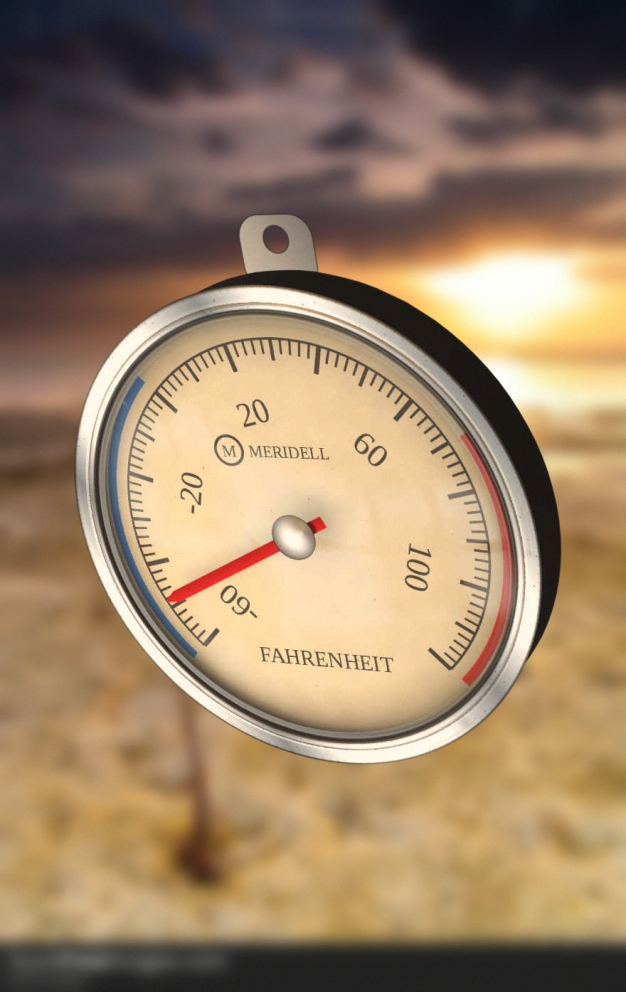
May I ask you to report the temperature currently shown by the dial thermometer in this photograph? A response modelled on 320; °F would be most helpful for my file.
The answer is -48; °F
